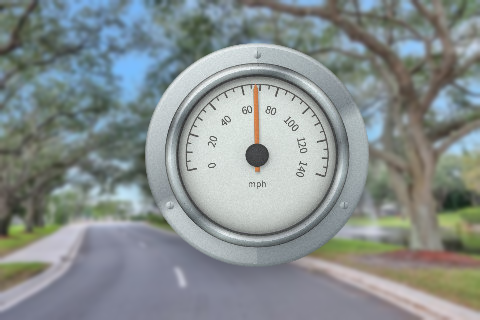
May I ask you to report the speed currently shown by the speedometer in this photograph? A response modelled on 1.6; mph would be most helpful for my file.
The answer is 67.5; mph
